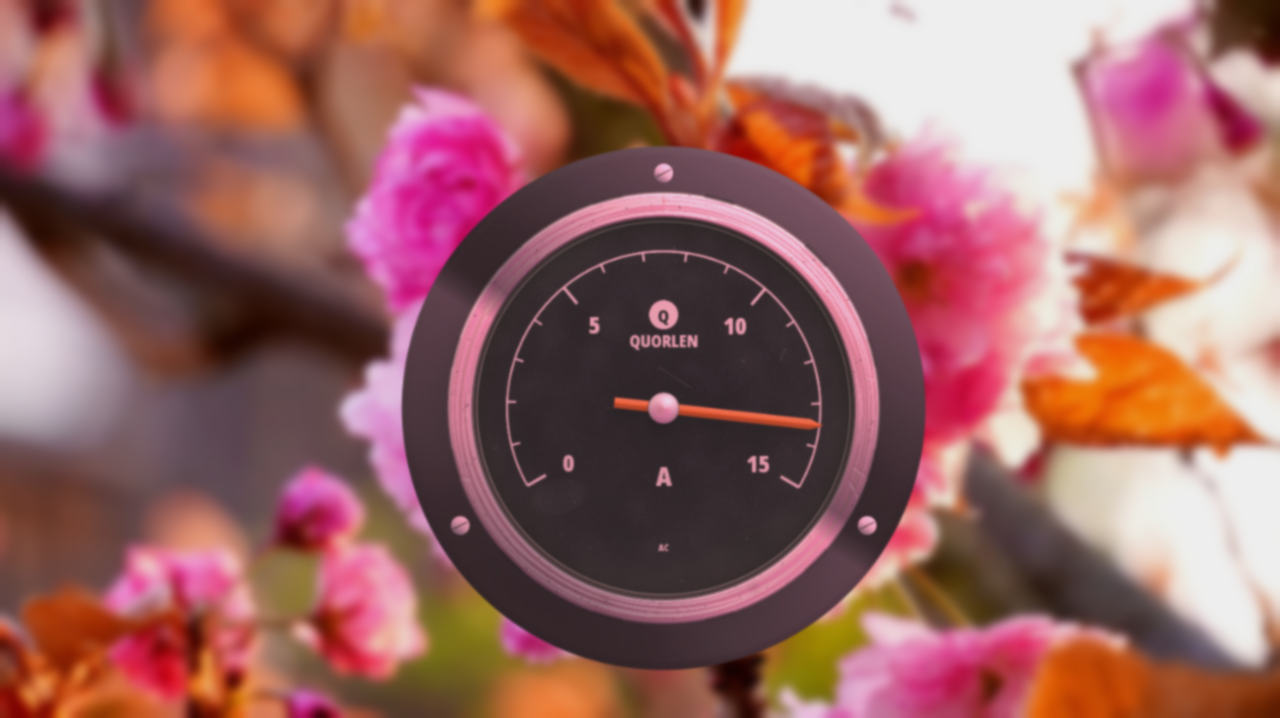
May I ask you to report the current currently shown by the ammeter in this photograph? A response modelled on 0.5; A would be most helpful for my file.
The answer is 13.5; A
